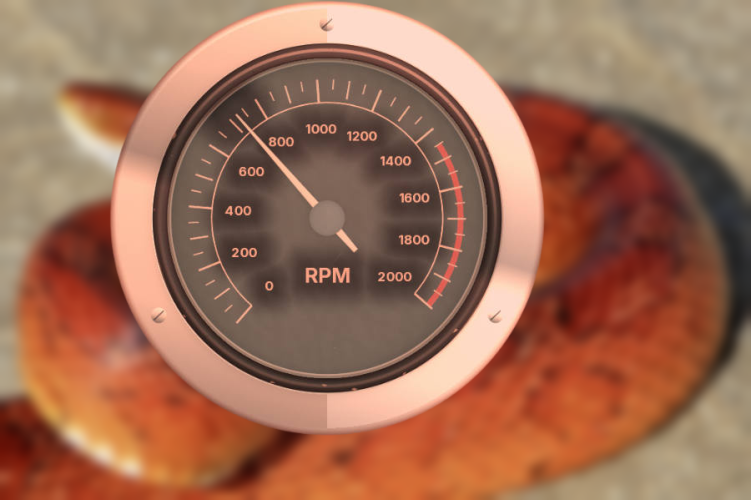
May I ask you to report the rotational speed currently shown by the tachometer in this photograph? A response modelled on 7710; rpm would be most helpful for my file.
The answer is 725; rpm
